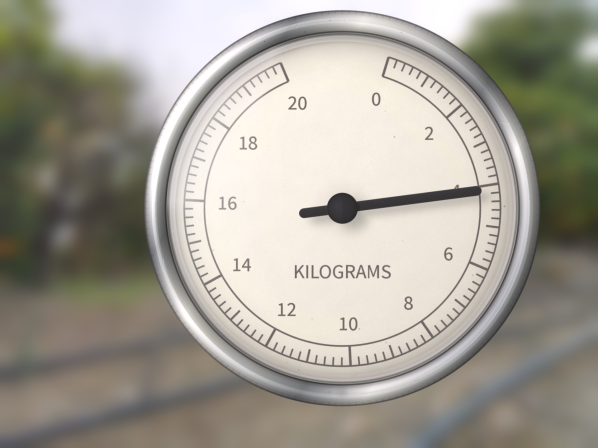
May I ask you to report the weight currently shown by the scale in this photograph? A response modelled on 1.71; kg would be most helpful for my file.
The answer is 4.1; kg
